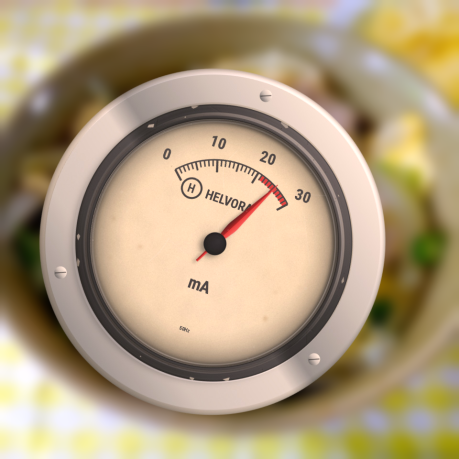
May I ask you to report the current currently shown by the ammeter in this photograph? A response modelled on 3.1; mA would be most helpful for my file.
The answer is 25; mA
